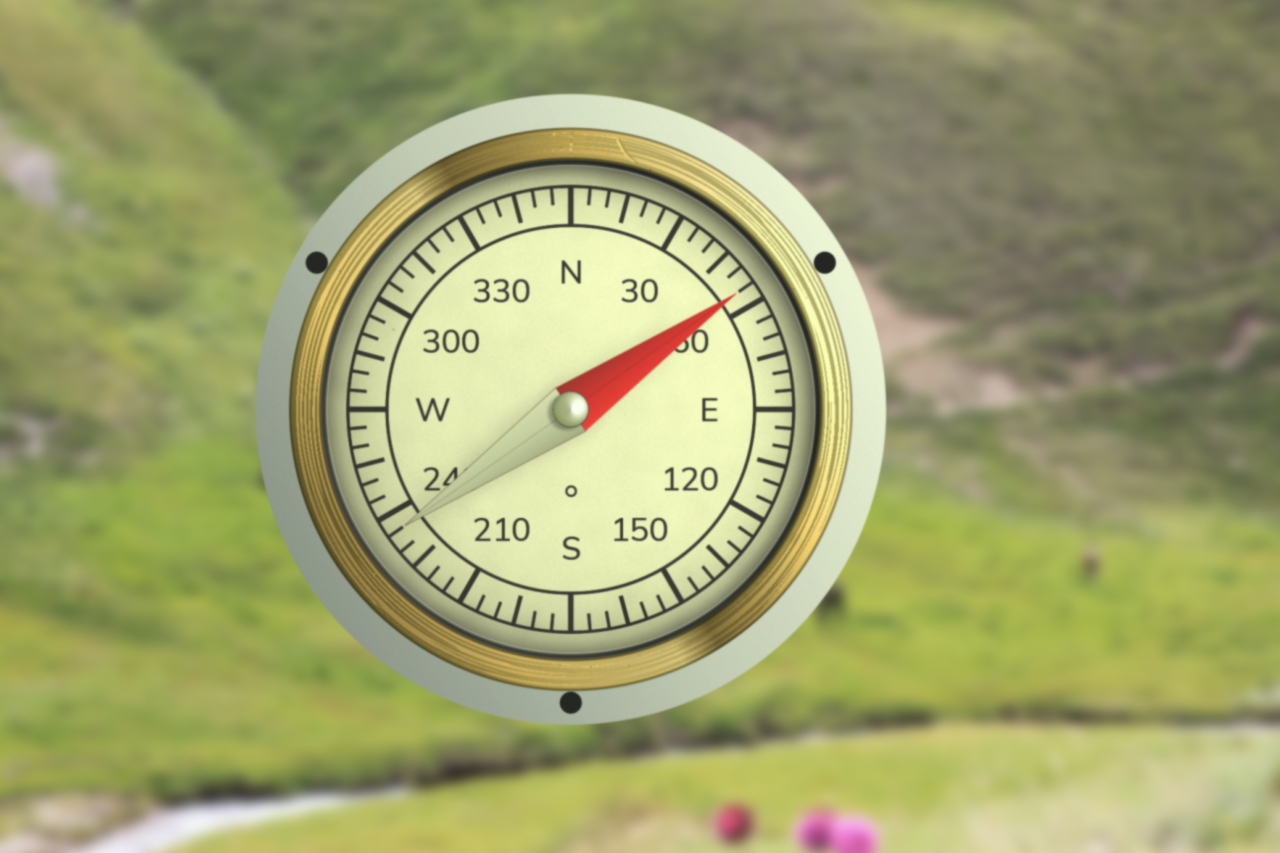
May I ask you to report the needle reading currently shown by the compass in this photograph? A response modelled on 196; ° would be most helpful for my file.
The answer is 55; °
